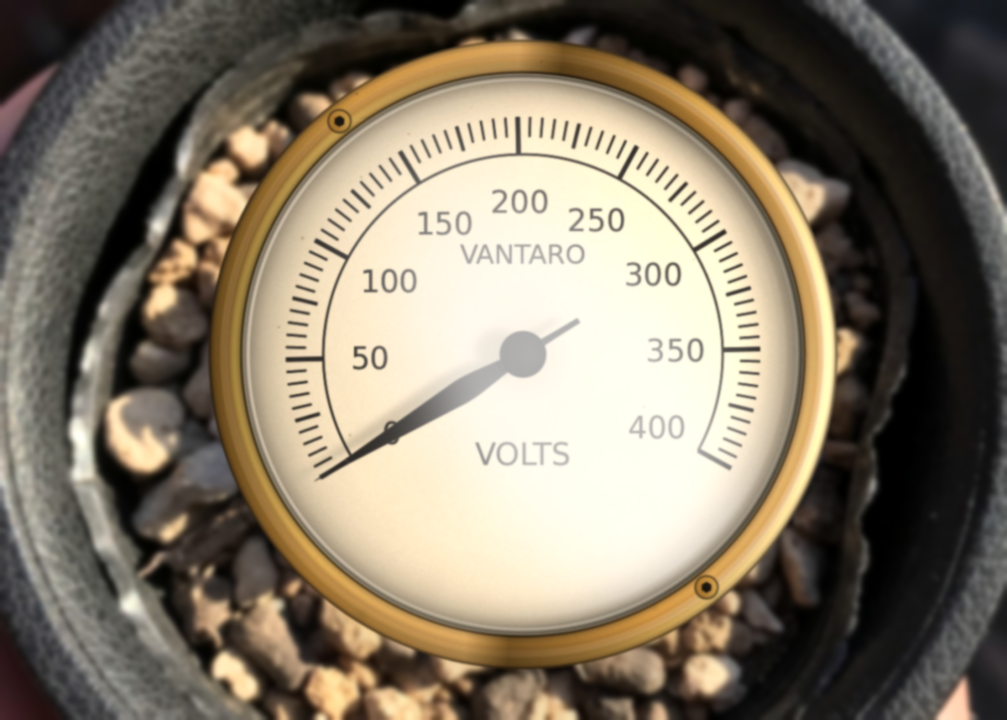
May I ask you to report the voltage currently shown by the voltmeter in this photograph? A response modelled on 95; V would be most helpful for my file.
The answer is 0; V
